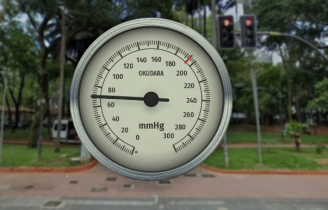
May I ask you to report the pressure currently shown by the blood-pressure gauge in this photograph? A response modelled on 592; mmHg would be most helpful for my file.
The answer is 70; mmHg
